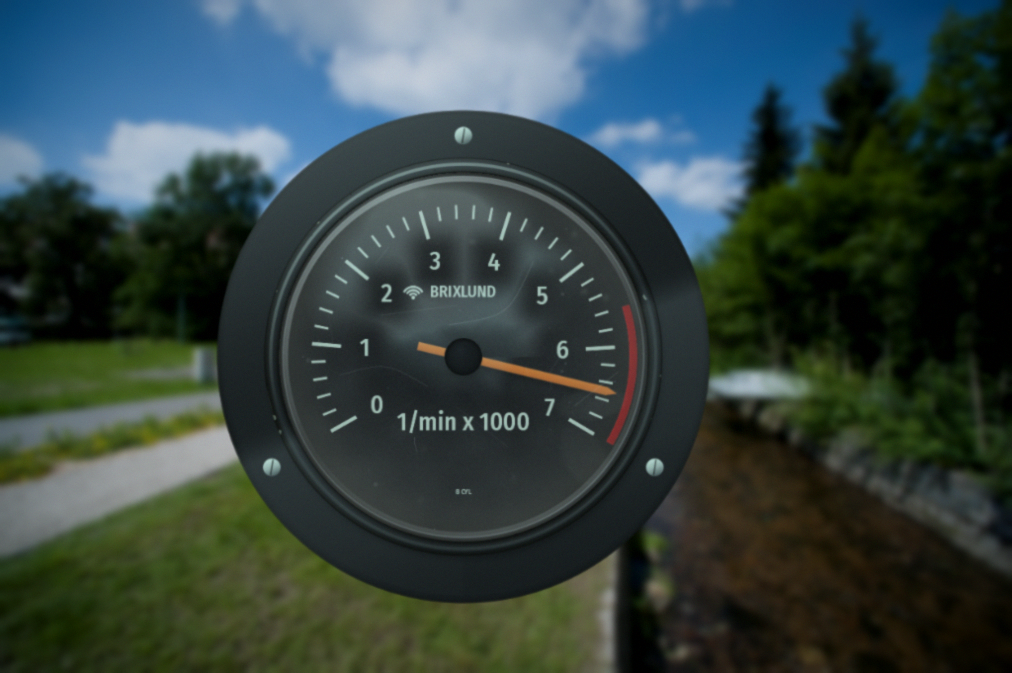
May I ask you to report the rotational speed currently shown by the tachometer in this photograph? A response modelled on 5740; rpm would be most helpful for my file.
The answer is 6500; rpm
